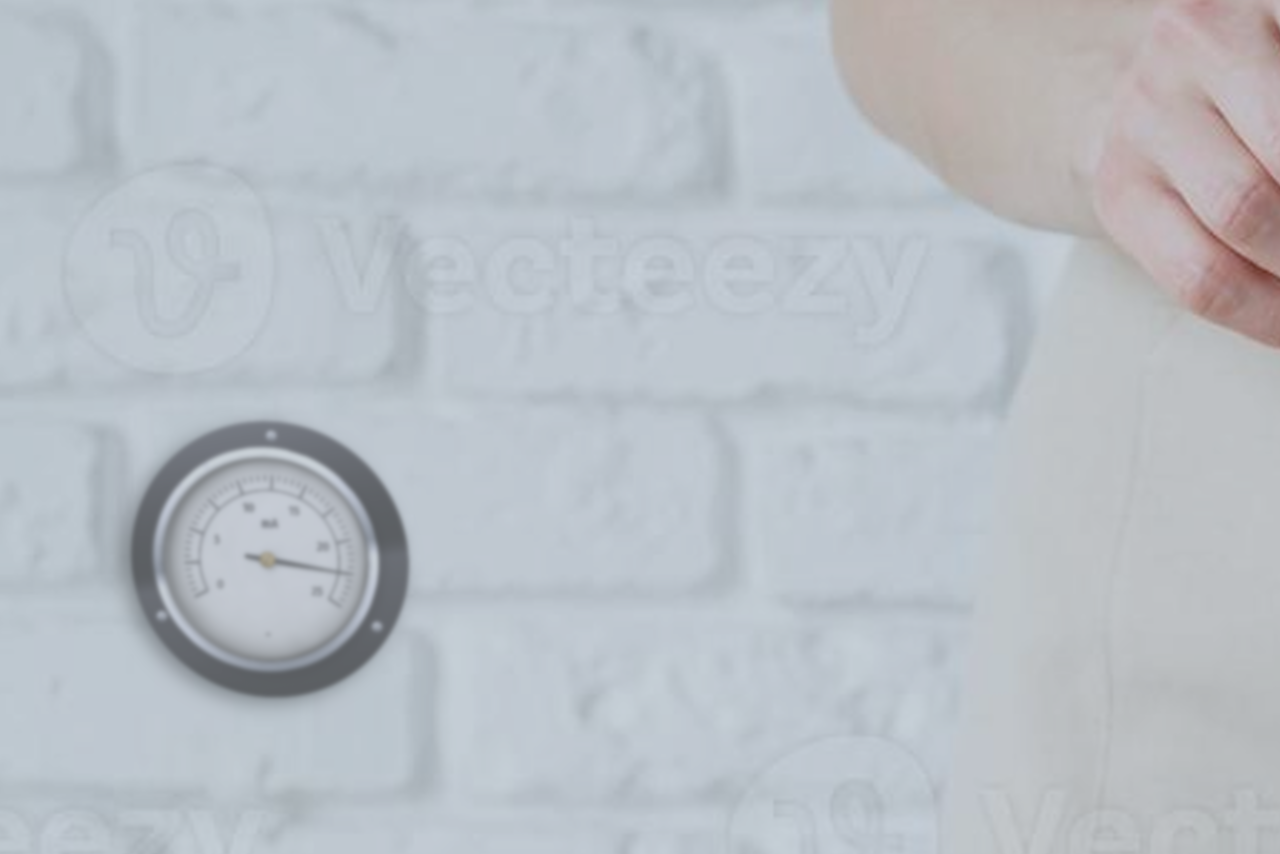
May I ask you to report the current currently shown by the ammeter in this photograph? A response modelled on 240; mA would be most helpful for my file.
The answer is 22.5; mA
